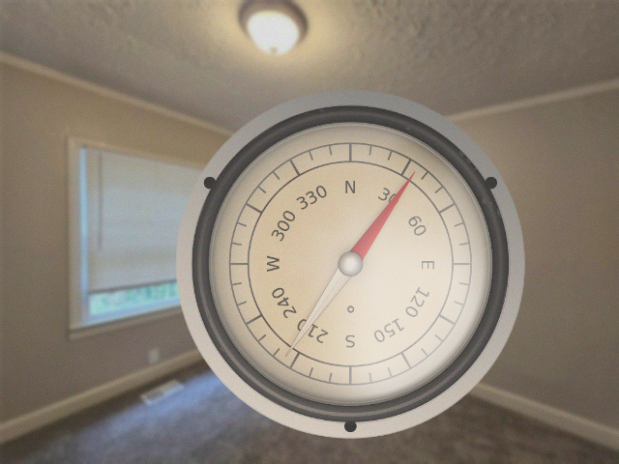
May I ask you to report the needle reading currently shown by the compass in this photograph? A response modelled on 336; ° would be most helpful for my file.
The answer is 35; °
